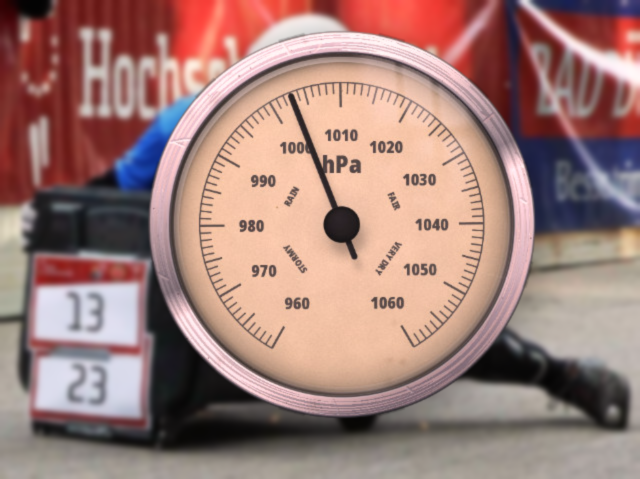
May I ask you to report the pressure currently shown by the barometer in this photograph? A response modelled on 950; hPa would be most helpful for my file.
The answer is 1003; hPa
